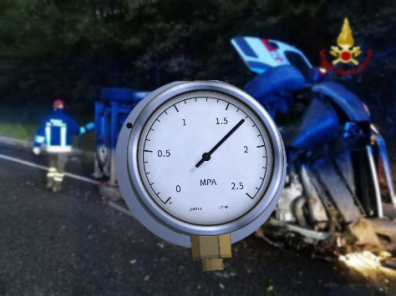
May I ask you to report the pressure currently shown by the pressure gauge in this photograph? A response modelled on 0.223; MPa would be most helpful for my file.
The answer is 1.7; MPa
